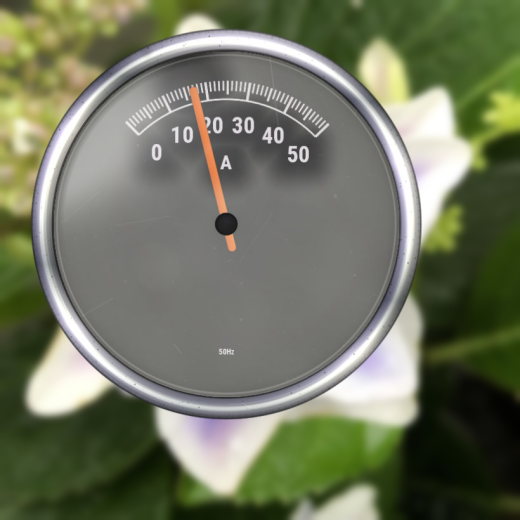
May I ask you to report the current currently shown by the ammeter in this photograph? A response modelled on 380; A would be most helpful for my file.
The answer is 17; A
